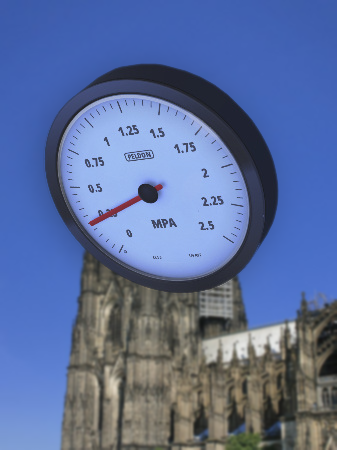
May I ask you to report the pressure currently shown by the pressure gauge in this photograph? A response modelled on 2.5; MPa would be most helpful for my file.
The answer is 0.25; MPa
